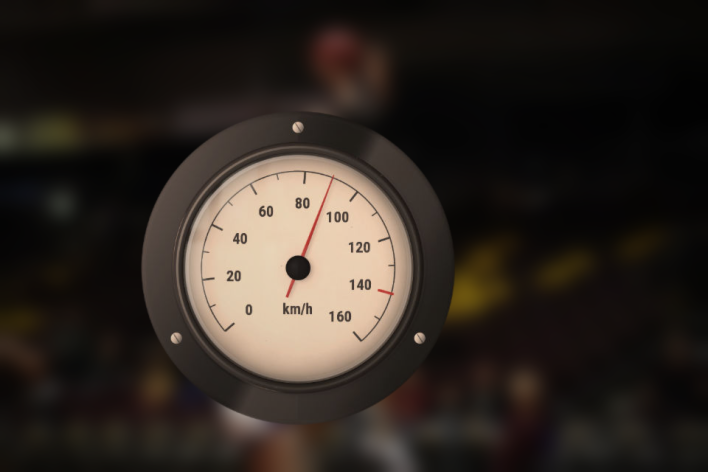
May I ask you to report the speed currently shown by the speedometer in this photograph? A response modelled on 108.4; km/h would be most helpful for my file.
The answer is 90; km/h
